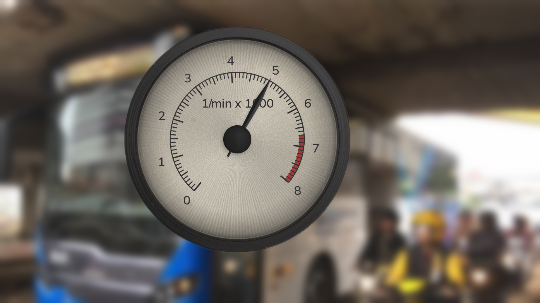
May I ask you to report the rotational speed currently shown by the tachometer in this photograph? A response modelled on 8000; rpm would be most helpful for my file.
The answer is 5000; rpm
